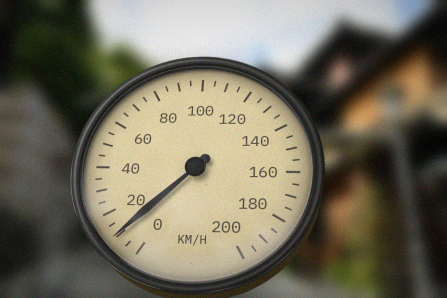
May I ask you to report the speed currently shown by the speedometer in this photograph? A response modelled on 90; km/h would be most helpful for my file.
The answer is 10; km/h
